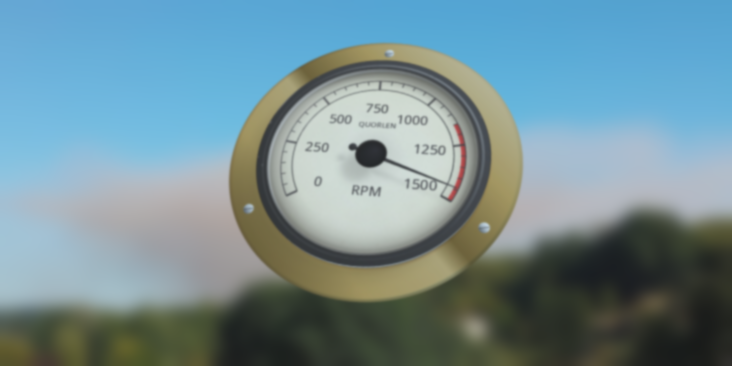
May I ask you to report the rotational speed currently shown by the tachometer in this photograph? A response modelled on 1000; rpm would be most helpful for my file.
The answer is 1450; rpm
